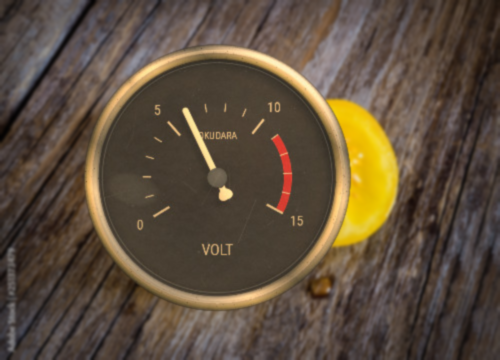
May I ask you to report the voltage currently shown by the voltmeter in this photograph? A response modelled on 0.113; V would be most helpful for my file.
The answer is 6; V
